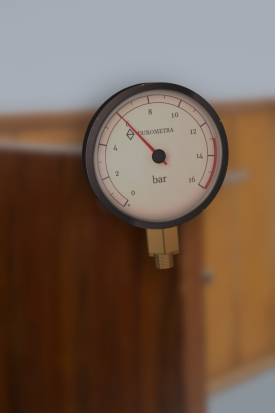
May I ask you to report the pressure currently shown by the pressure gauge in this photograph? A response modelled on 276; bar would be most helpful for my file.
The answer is 6; bar
